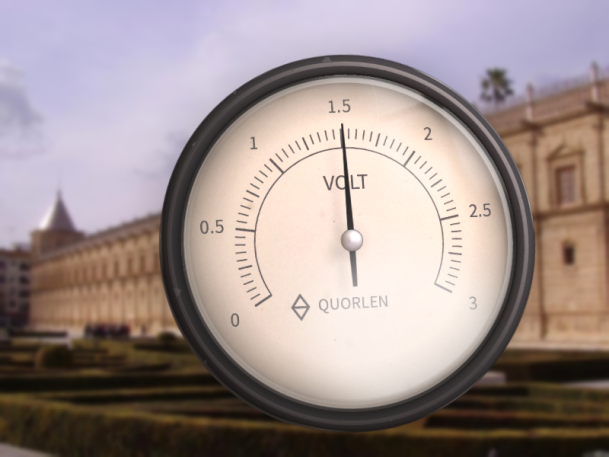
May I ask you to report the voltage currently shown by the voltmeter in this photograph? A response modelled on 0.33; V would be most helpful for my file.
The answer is 1.5; V
